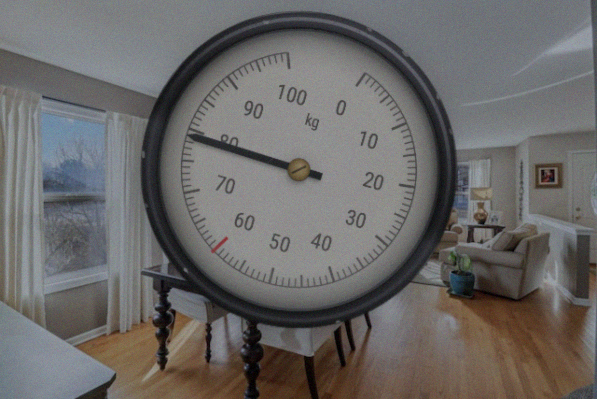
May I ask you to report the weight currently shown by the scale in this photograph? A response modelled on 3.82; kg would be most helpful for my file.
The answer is 79; kg
